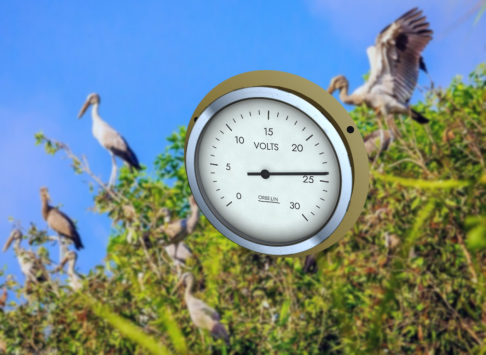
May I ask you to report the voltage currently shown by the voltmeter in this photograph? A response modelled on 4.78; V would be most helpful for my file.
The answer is 24; V
